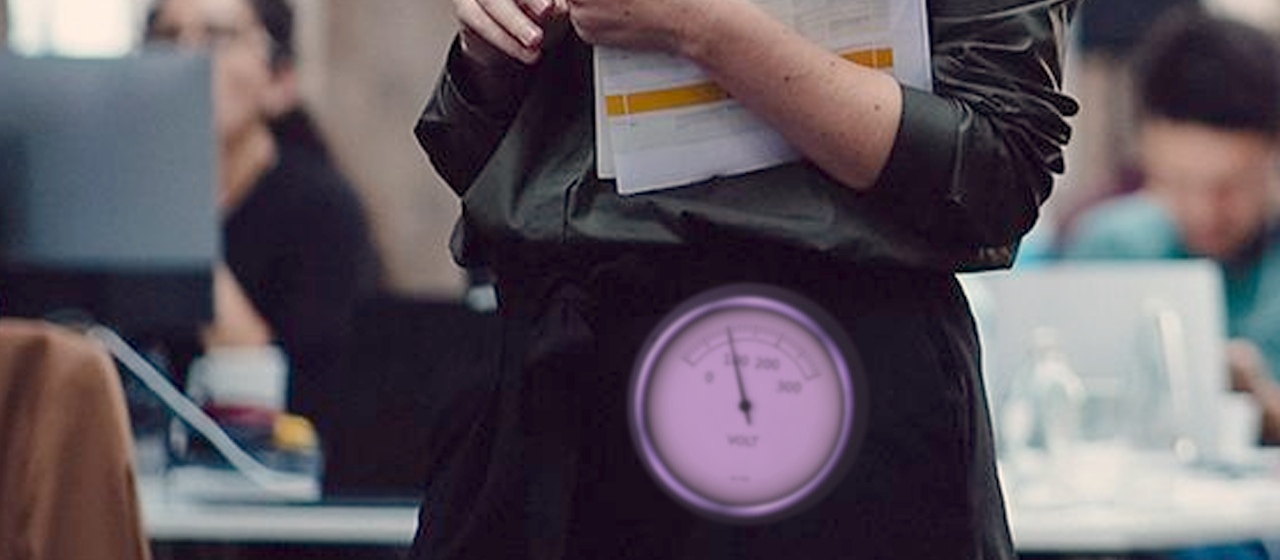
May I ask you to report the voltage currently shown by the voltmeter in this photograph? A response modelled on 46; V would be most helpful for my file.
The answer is 100; V
